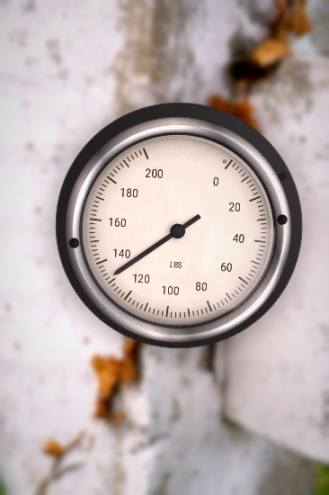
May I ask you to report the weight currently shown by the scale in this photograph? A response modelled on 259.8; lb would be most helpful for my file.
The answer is 132; lb
